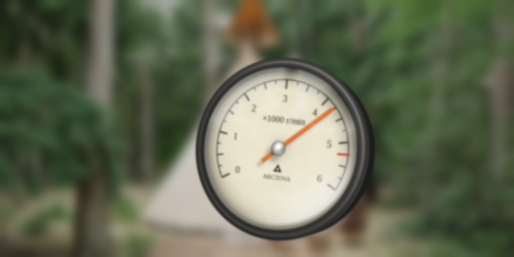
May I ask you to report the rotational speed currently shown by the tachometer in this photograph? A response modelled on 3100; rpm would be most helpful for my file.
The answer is 4250; rpm
